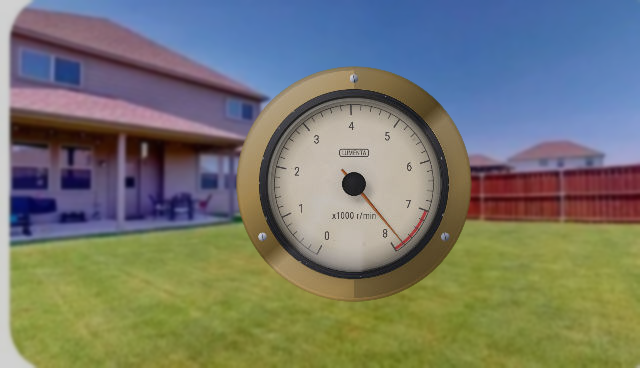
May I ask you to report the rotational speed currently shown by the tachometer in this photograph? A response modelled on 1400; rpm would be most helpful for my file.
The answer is 7800; rpm
